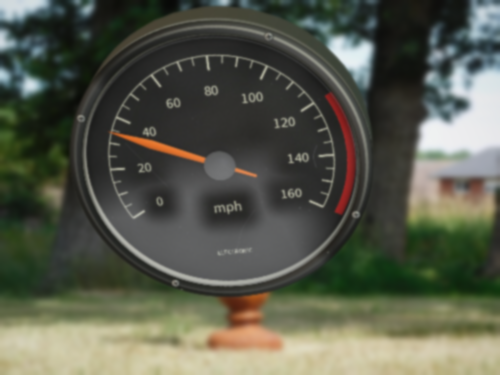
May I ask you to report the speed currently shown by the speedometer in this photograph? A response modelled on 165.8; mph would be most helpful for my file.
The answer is 35; mph
